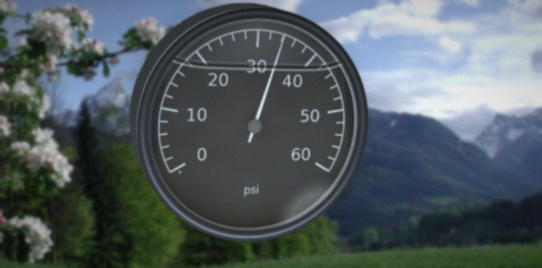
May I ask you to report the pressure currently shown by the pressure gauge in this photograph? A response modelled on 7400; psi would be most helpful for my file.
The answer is 34; psi
